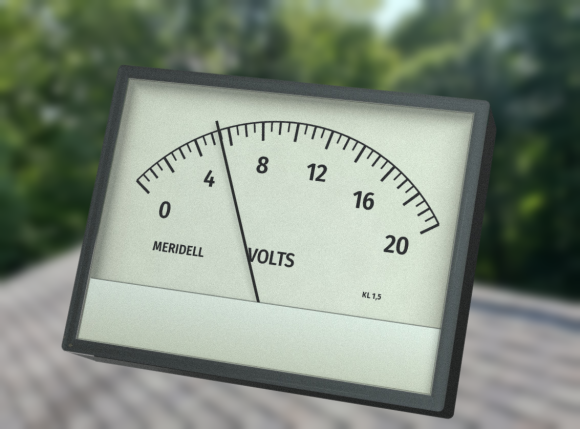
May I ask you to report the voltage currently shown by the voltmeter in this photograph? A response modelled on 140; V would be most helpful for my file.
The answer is 5.5; V
